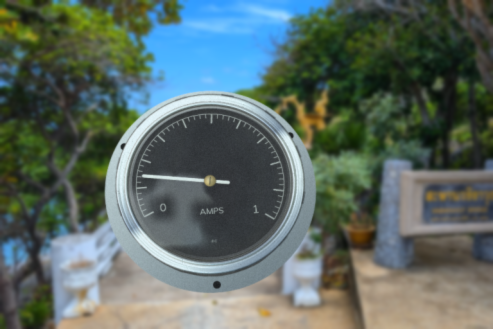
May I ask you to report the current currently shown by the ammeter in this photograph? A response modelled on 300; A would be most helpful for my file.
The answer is 0.14; A
